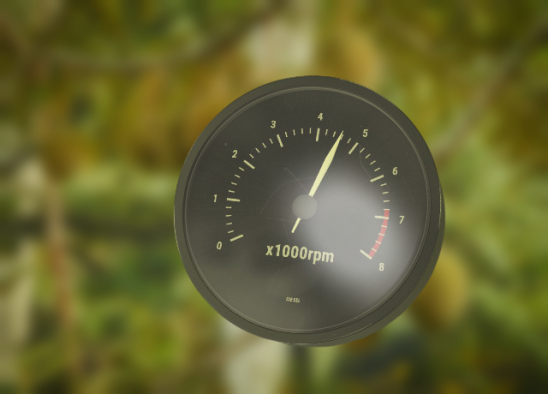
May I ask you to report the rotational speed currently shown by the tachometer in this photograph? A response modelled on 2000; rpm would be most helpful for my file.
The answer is 4600; rpm
